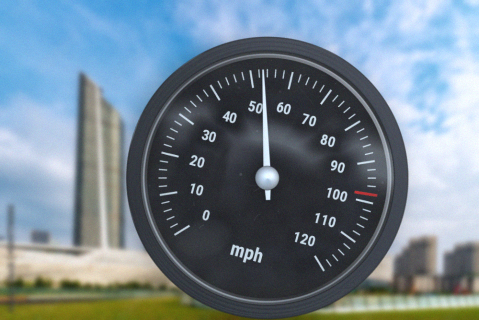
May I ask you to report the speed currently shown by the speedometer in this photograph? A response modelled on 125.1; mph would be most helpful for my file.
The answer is 53; mph
